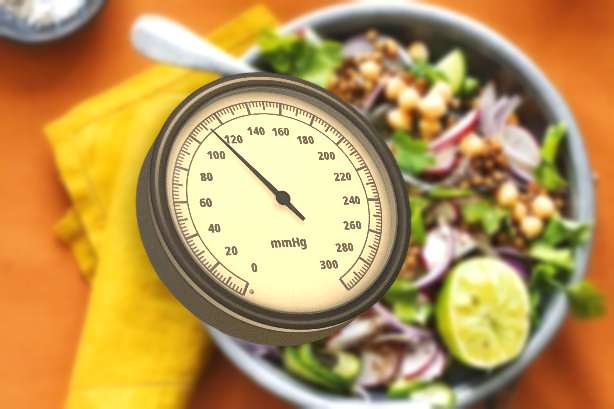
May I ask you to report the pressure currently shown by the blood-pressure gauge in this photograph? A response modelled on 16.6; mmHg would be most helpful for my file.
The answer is 110; mmHg
